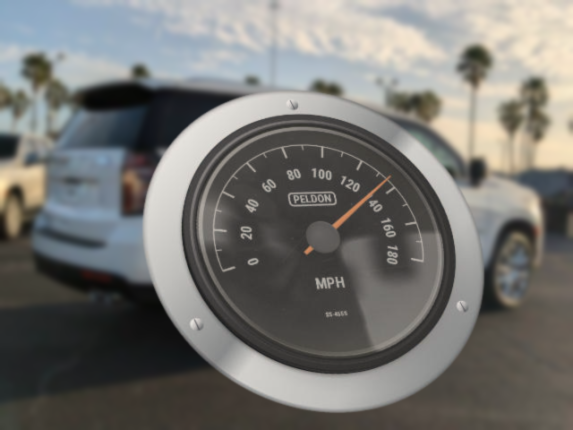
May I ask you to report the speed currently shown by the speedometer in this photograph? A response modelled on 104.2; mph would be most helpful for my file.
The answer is 135; mph
